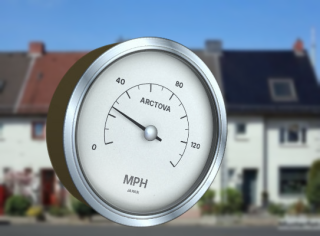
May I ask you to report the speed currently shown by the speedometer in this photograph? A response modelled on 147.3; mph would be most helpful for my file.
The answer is 25; mph
